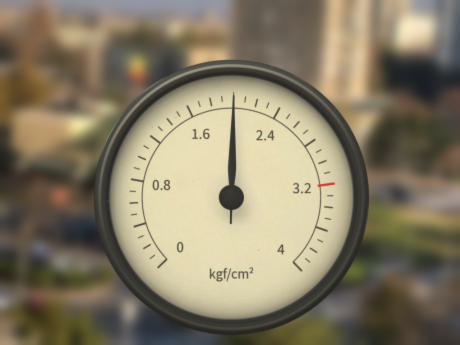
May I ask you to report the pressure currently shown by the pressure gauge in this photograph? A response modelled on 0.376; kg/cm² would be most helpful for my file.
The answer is 2; kg/cm²
